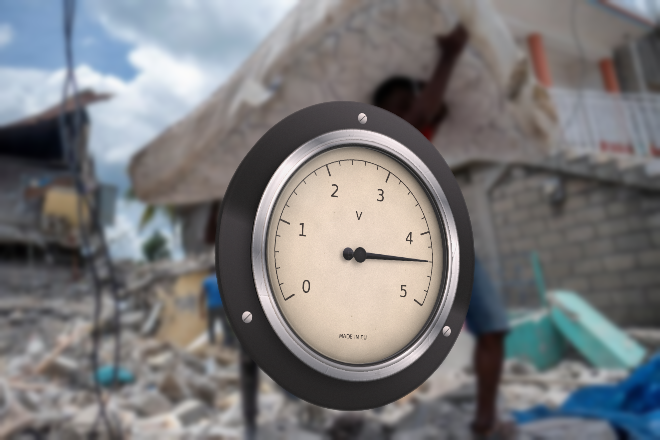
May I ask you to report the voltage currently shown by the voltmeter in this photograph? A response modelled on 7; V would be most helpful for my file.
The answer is 4.4; V
